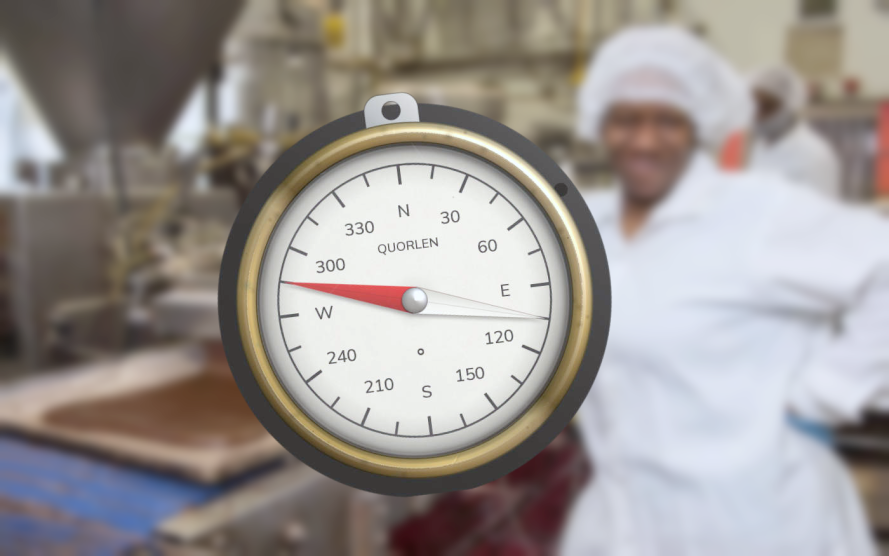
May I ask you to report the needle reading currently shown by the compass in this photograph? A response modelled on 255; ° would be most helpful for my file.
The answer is 285; °
